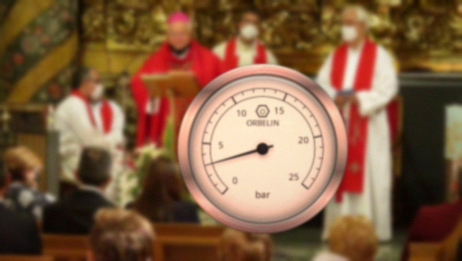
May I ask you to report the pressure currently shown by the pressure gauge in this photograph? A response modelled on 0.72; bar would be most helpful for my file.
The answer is 3; bar
